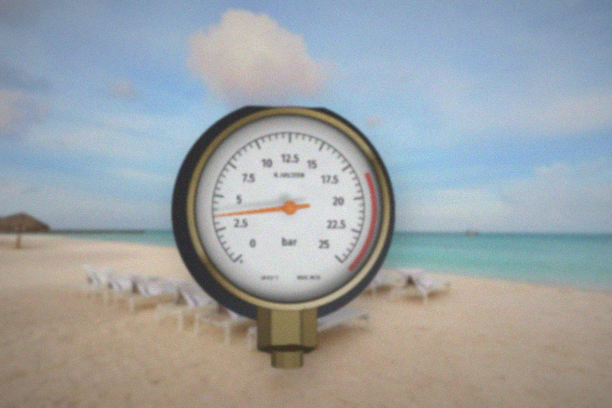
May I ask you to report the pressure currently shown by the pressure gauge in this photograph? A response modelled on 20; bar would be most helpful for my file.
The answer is 3.5; bar
